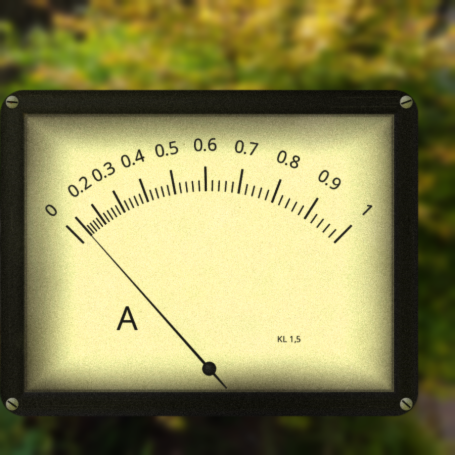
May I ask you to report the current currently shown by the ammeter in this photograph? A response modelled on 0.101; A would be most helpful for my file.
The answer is 0.1; A
